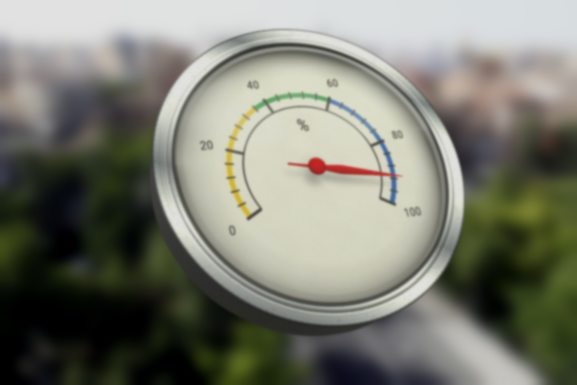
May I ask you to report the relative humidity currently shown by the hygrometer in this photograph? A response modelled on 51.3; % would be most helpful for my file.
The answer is 92; %
